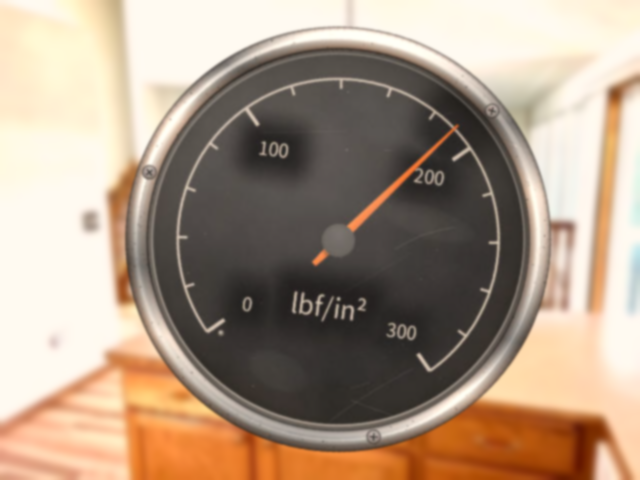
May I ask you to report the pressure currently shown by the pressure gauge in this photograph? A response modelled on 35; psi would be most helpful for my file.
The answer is 190; psi
